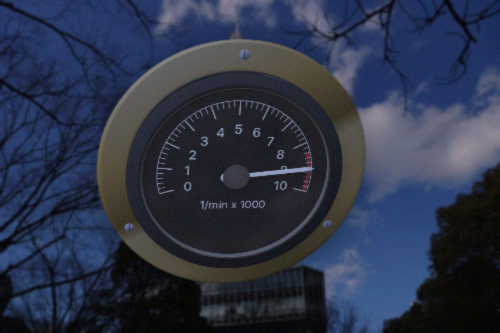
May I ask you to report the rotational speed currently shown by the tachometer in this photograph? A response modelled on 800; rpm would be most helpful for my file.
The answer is 9000; rpm
